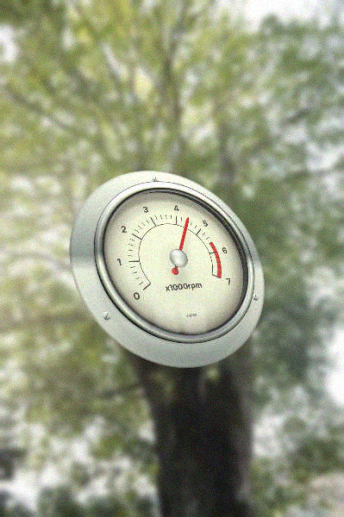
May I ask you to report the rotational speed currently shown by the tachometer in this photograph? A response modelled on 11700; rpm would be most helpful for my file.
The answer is 4400; rpm
